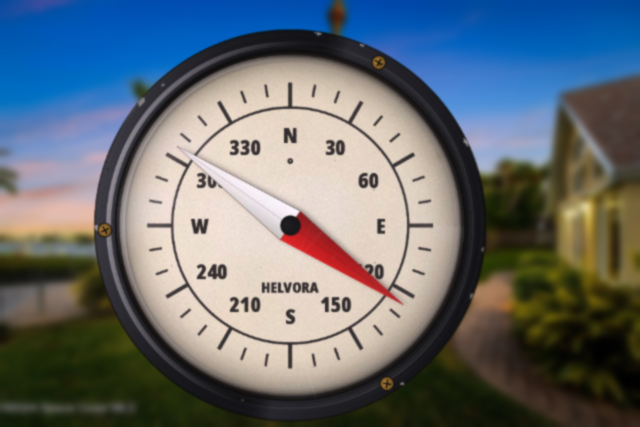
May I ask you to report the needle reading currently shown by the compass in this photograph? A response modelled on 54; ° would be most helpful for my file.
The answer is 125; °
